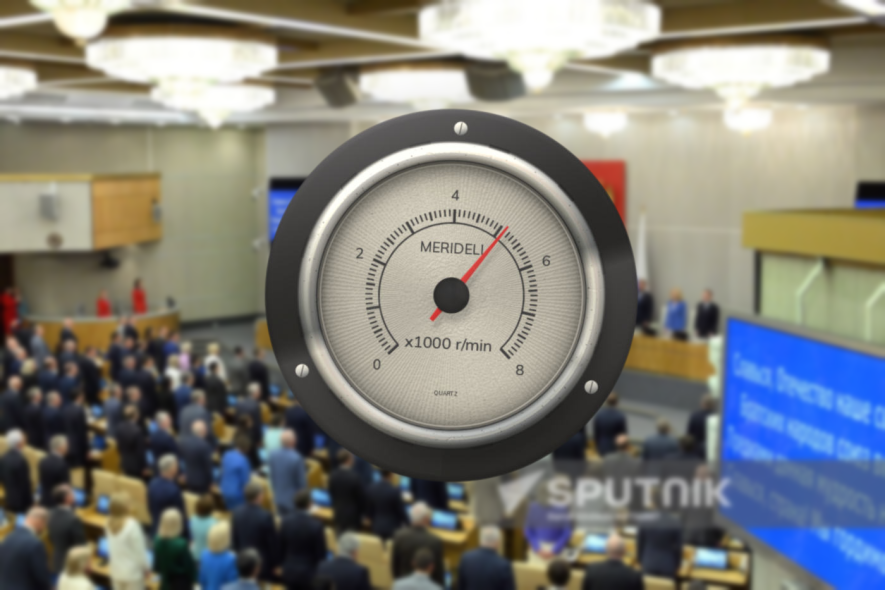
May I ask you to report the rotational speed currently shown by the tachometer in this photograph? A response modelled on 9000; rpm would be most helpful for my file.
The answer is 5100; rpm
